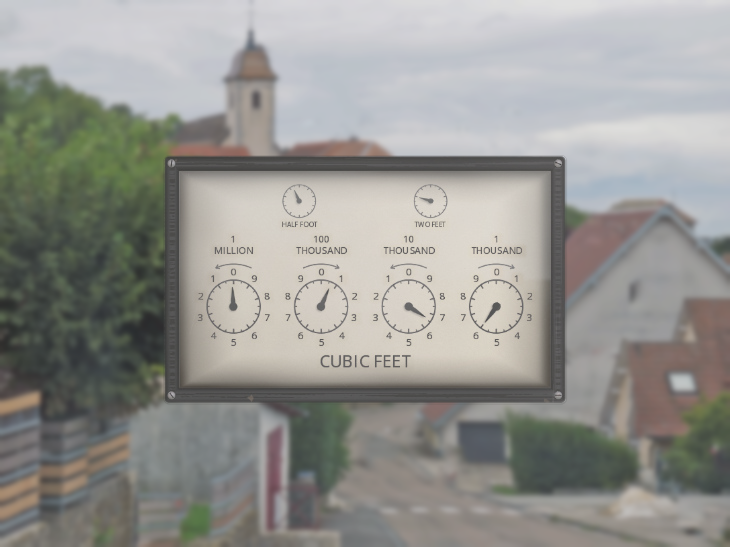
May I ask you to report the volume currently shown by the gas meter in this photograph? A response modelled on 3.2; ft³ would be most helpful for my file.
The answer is 6600; ft³
